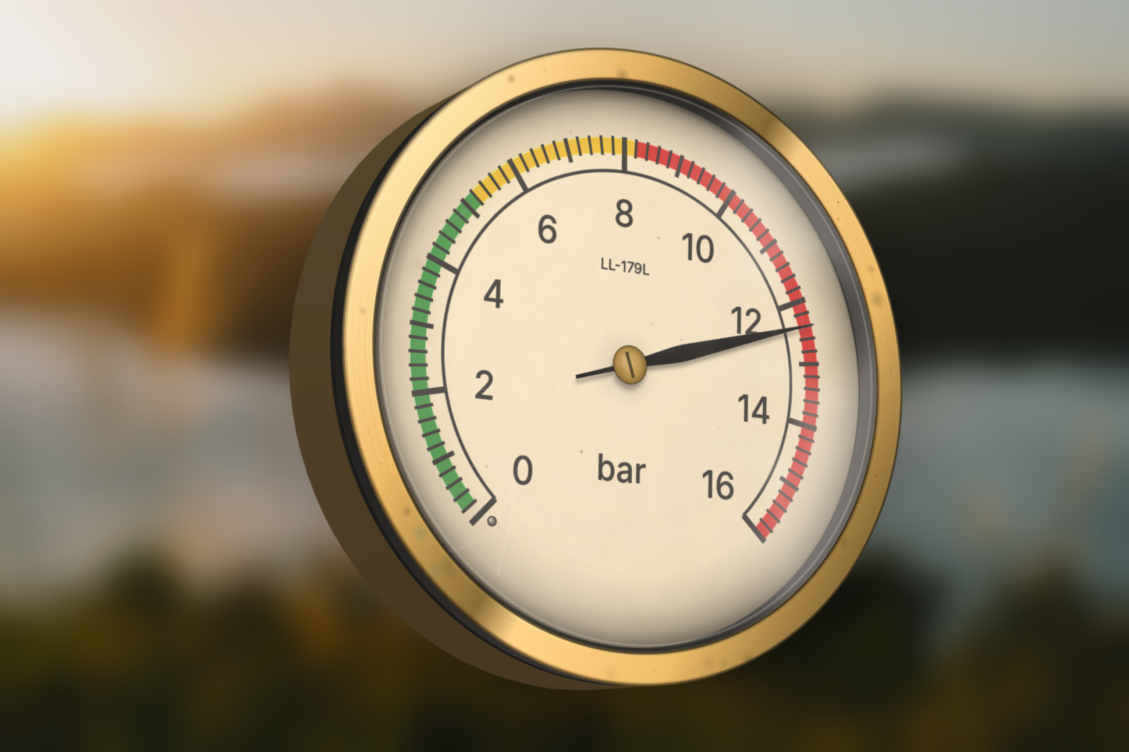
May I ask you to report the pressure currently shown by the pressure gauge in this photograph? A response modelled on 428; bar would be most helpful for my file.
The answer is 12.4; bar
